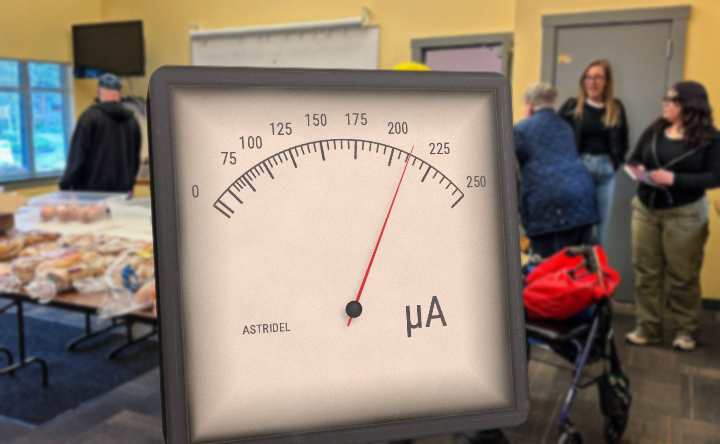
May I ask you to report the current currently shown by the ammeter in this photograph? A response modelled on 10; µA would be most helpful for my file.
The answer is 210; µA
